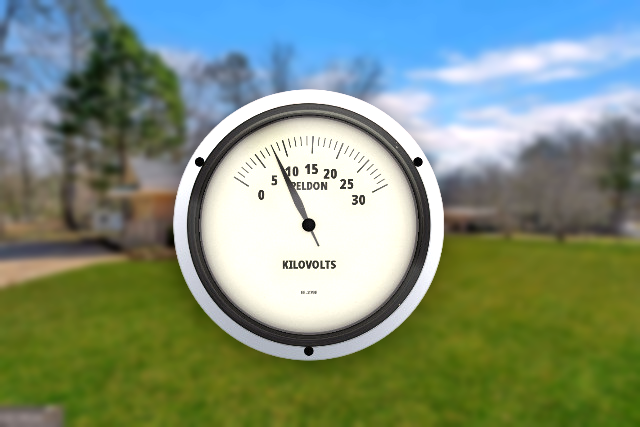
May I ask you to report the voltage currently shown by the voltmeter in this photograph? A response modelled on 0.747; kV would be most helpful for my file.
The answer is 8; kV
